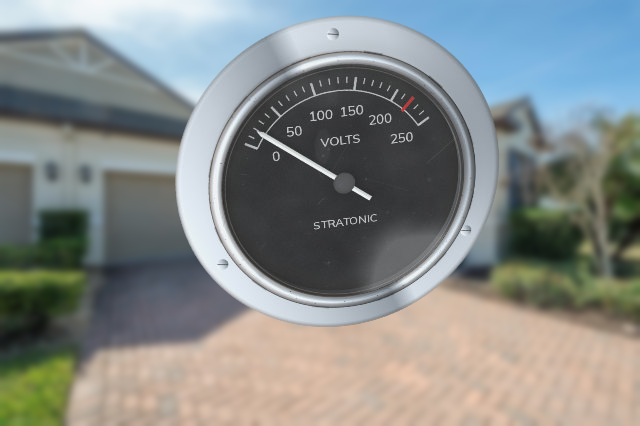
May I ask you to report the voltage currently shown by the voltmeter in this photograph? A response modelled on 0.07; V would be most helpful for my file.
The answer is 20; V
